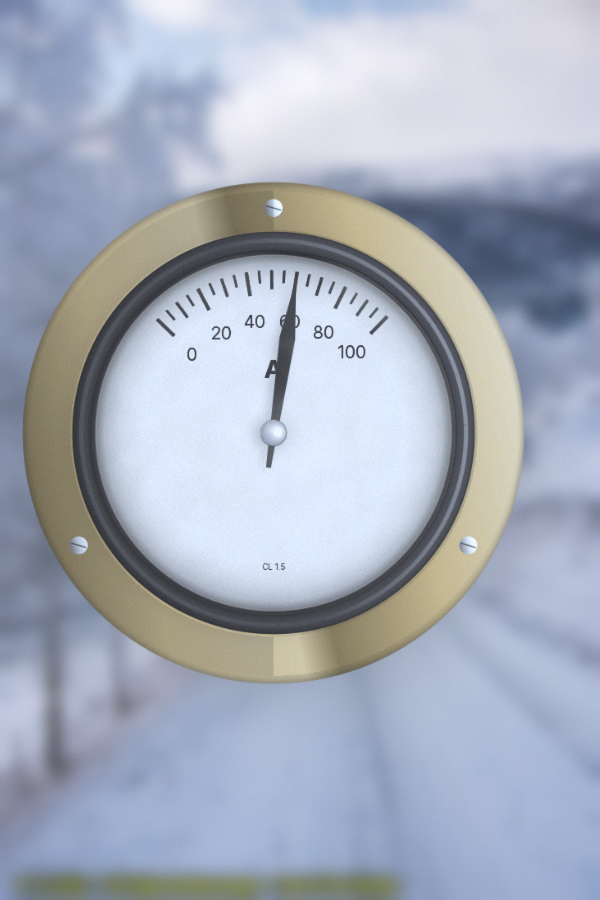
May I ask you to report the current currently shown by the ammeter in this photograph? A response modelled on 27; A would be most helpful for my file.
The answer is 60; A
